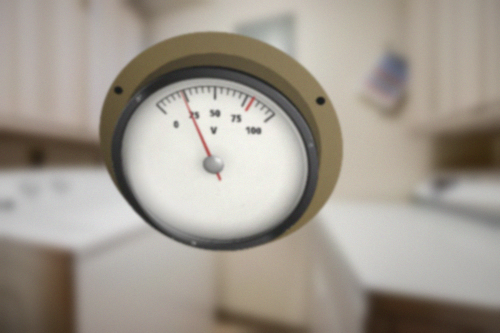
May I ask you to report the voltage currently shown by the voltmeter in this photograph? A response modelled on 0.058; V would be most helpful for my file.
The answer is 25; V
